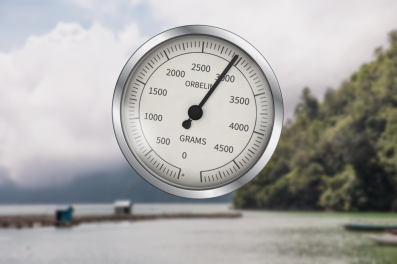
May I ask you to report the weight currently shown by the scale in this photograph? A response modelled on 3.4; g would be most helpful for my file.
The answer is 2950; g
